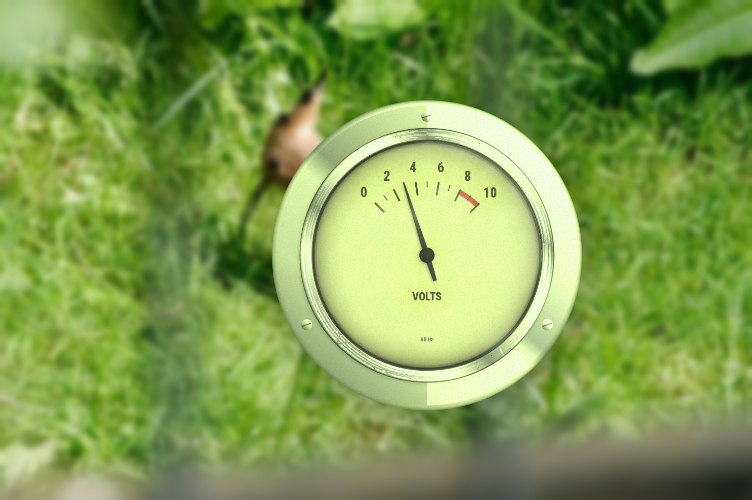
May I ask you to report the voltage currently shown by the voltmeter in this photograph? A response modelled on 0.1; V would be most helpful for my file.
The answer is 3; V
